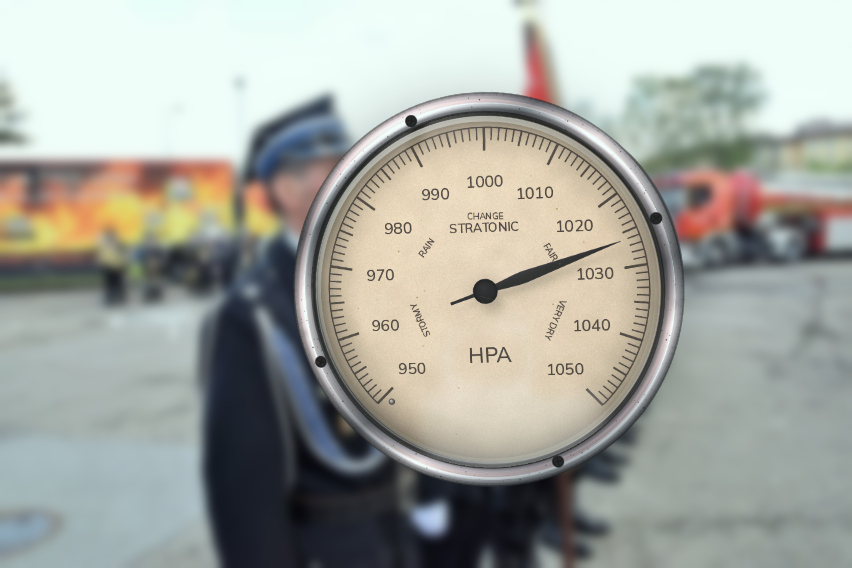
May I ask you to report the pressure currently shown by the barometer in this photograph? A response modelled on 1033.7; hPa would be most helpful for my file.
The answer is 1026; hPa
